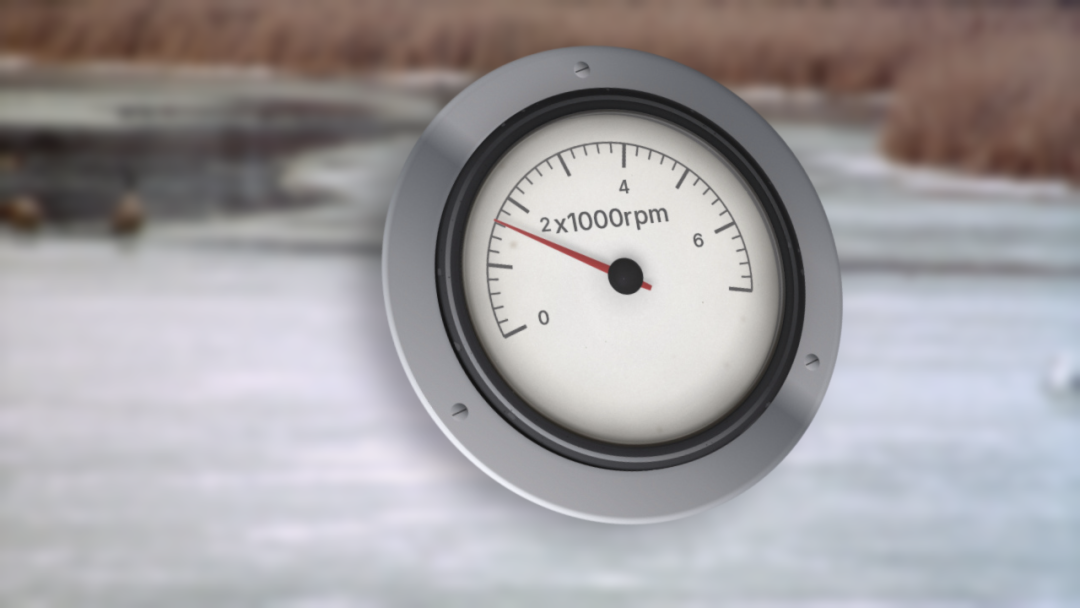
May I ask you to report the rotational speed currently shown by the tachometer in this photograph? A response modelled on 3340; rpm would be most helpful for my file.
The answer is 1600; rpm
